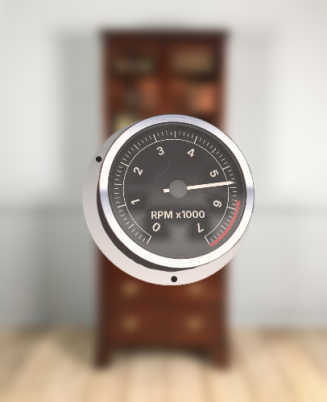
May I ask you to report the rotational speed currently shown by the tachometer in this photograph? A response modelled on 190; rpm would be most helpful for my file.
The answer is 5400; rpm
